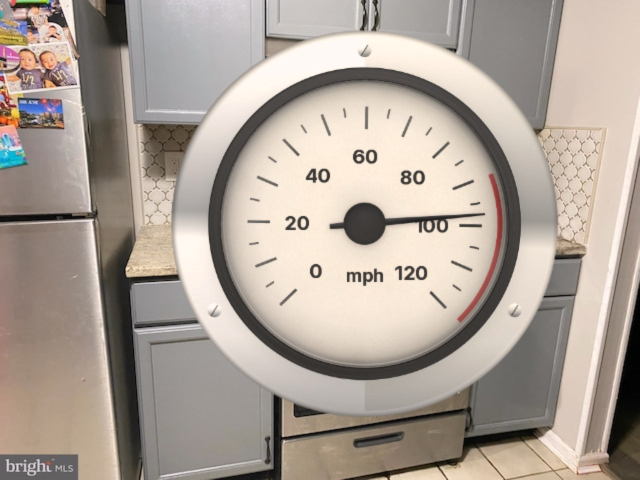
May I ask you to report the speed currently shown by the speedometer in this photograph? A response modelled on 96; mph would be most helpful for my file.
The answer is 97.5; mph
